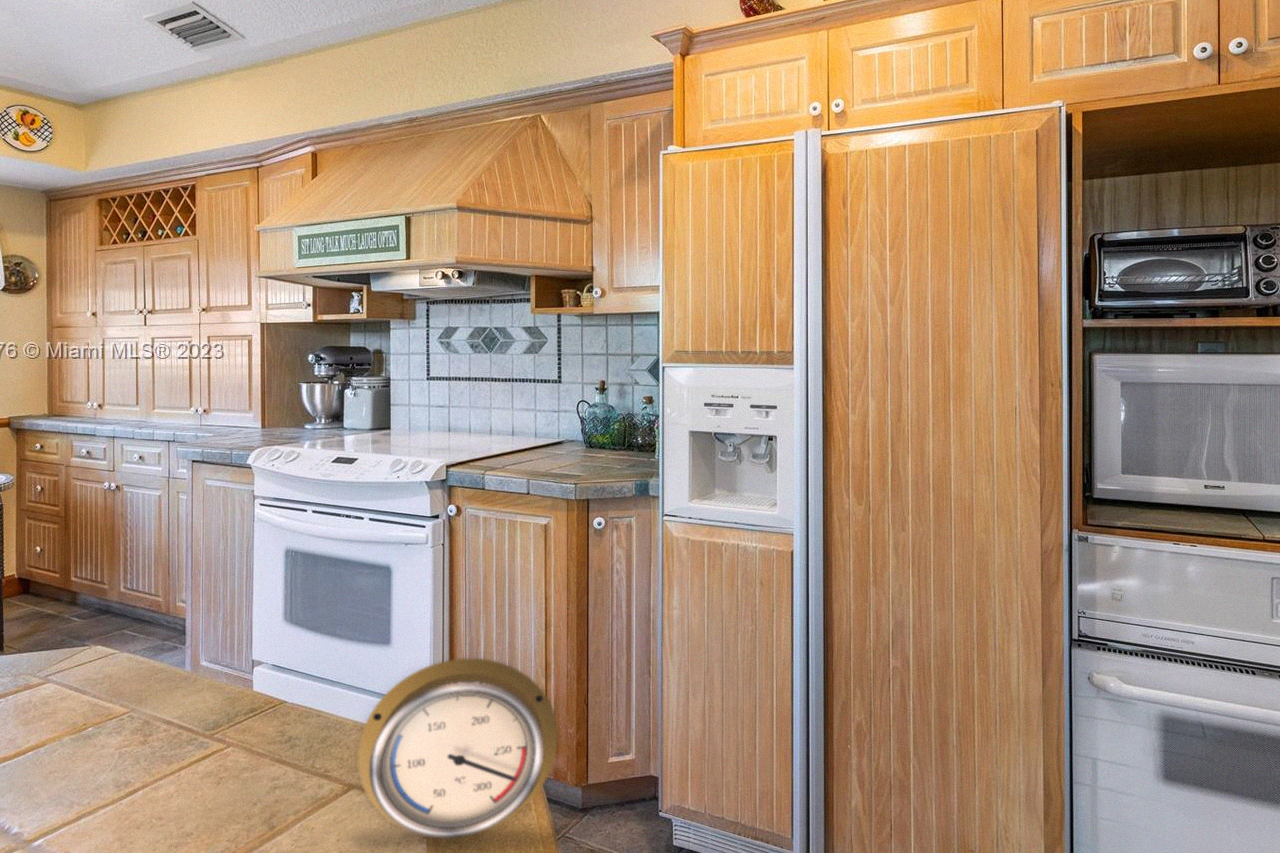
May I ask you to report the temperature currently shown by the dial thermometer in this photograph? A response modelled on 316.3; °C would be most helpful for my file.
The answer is 275; °C
